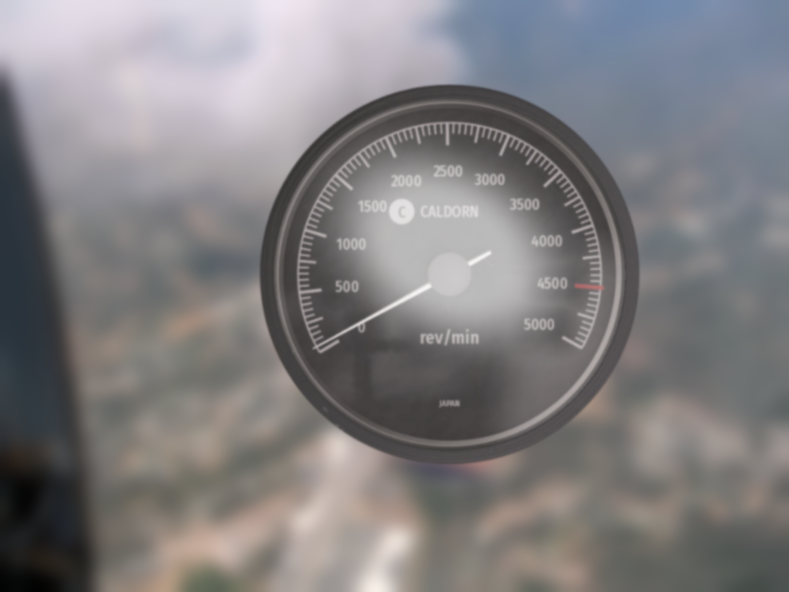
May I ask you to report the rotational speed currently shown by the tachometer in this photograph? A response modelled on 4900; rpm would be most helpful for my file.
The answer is 50; rpm
